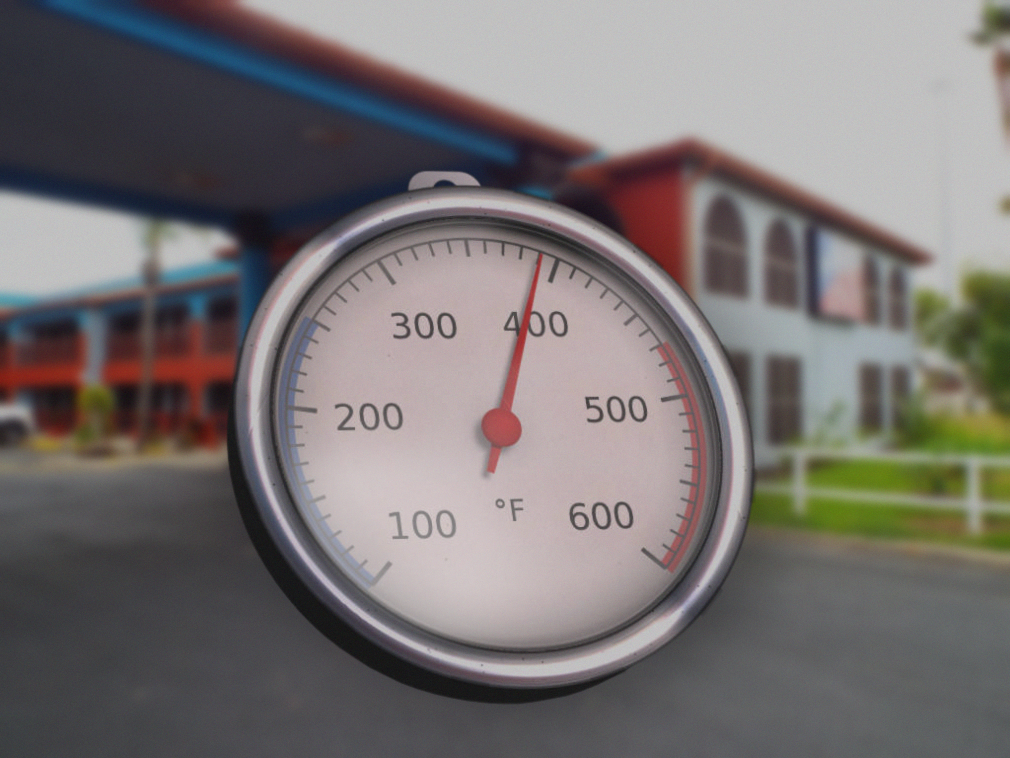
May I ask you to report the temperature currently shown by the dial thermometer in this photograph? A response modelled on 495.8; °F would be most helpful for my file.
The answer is 390; °F
